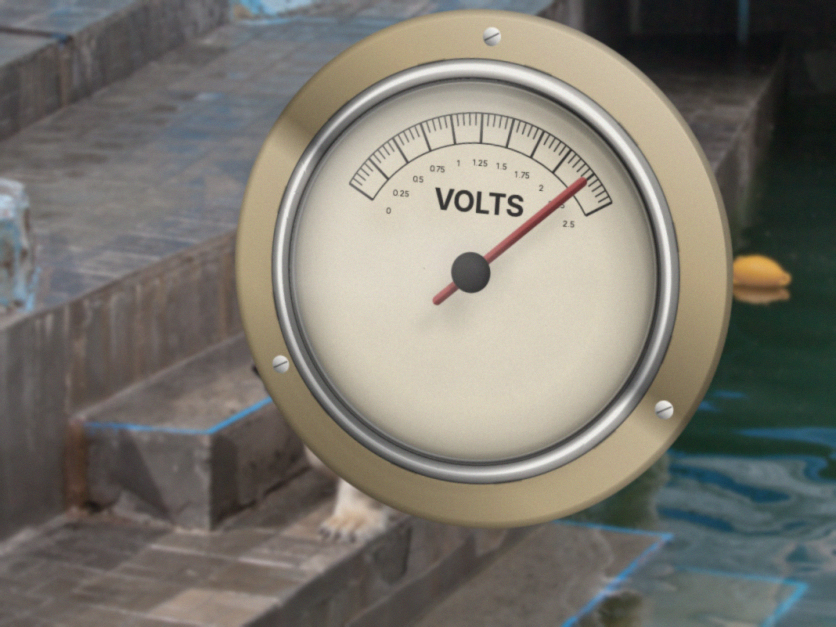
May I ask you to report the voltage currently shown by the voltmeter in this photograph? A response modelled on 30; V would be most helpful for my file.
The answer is 2.25; V
